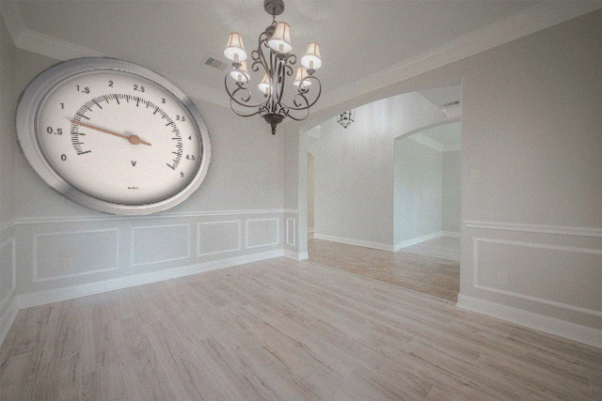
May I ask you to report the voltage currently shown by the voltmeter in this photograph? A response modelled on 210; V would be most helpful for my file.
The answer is 0.75; V
